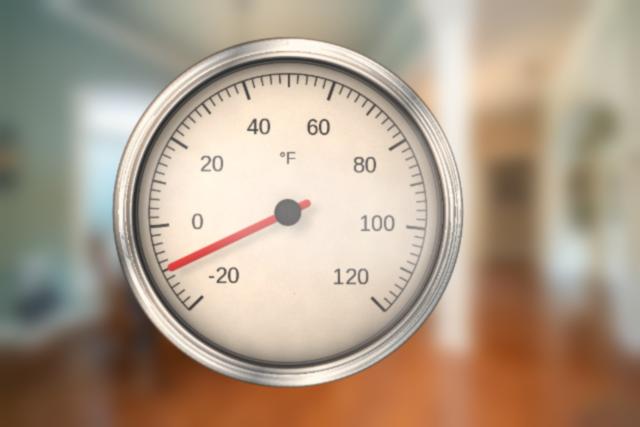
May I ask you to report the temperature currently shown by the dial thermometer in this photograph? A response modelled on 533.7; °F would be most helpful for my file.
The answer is -10; °F
